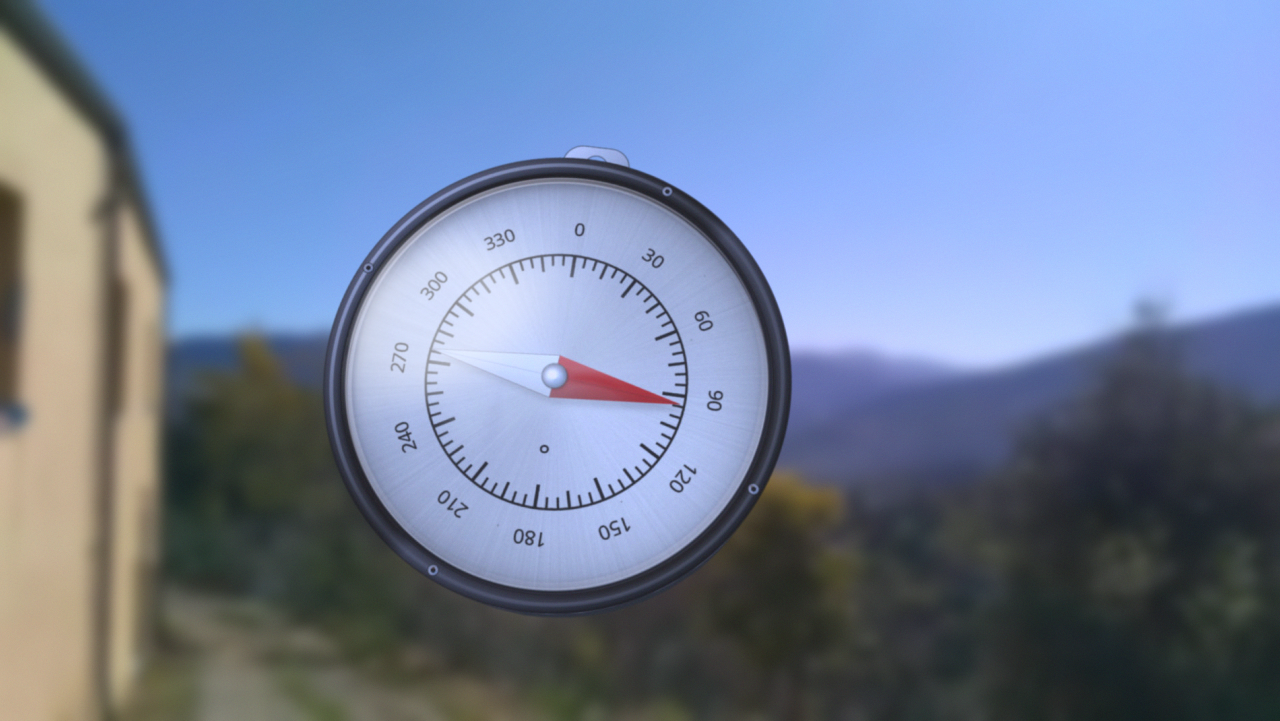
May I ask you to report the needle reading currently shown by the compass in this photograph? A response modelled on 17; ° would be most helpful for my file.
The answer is 95; °
